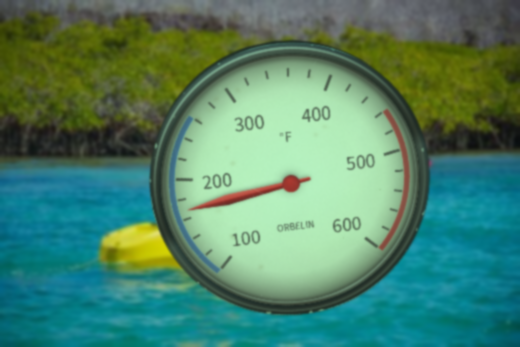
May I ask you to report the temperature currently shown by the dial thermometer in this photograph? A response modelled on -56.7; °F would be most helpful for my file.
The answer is 170; °F
